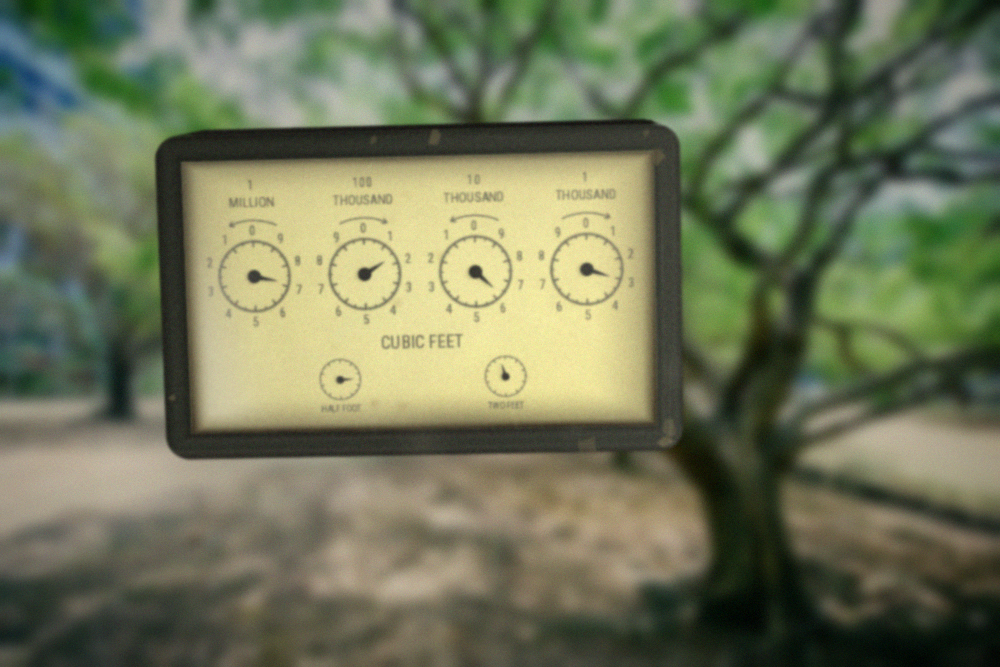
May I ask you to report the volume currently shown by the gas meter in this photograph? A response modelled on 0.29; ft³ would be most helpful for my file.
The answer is 716300; ft³
